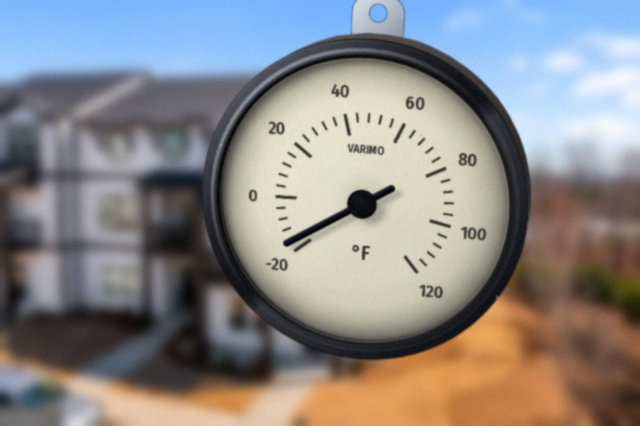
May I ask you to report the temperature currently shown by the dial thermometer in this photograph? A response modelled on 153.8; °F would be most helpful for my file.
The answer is -16; °F
